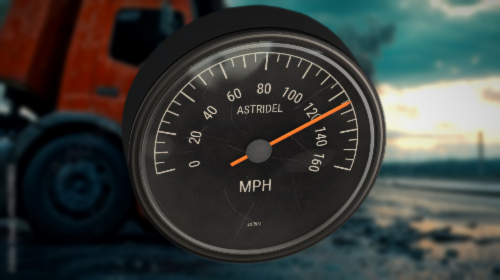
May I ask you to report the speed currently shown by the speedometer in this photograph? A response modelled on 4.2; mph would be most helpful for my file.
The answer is 125; mph
